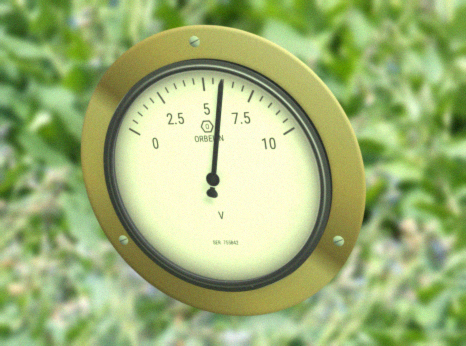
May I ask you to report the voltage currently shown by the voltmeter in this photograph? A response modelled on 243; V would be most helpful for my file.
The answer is 6; V
